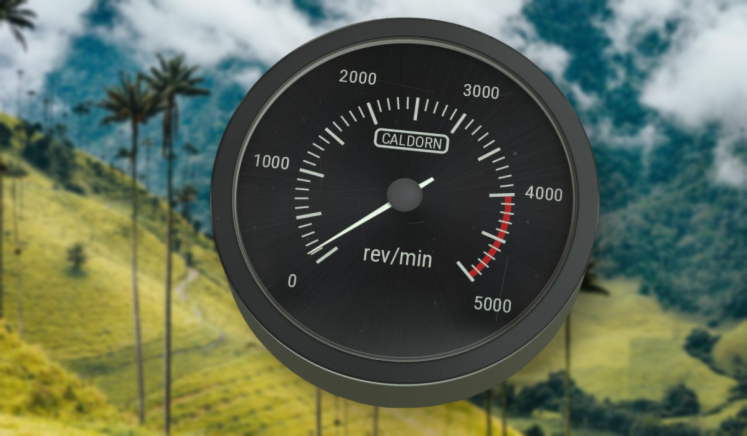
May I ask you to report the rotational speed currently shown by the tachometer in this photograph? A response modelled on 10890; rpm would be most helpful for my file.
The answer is 100; rpm
